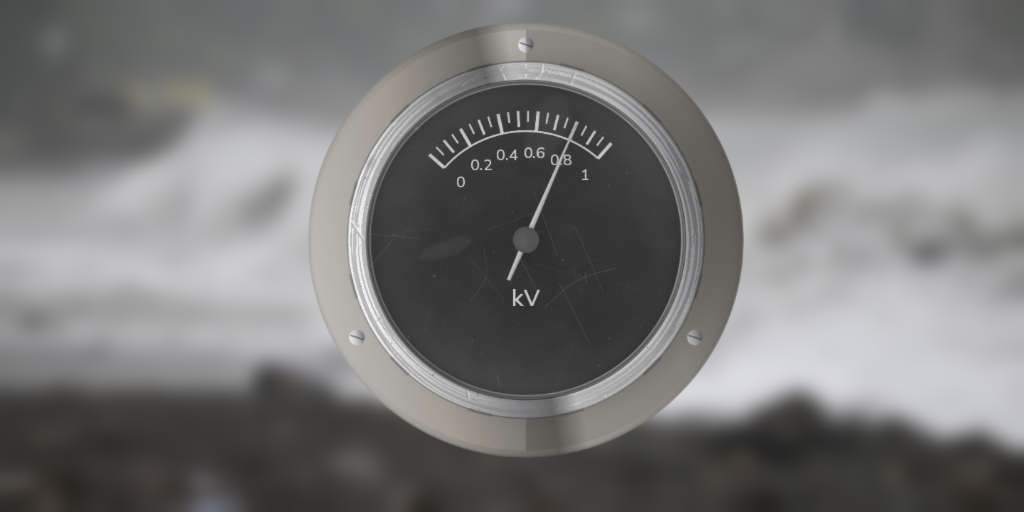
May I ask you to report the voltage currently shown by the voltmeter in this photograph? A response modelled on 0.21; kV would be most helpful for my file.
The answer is 0.8; kV
